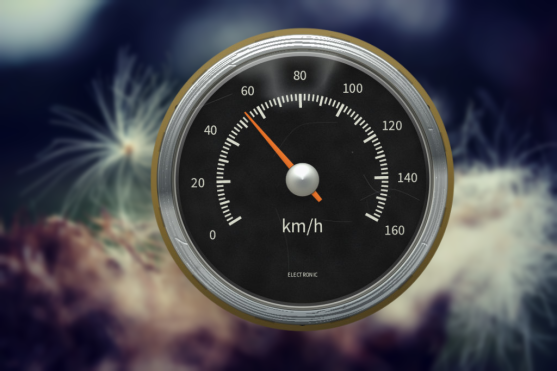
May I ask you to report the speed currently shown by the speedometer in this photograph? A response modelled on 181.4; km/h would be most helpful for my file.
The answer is 54; km/h
